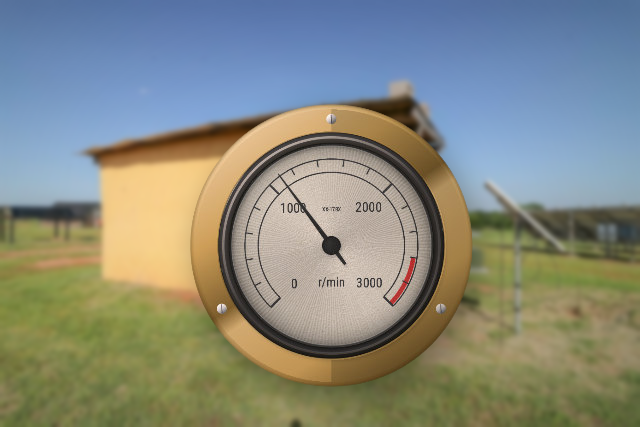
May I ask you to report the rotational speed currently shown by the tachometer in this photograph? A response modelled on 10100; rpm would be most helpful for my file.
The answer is 1100; rpm
